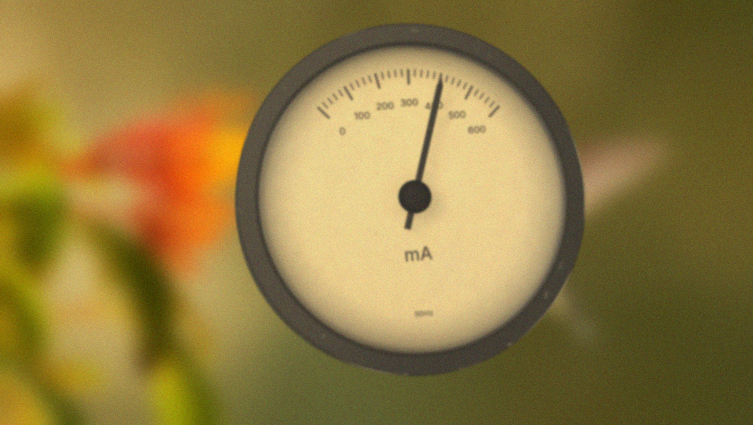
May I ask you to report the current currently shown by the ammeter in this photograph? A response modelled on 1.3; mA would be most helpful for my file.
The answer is 400; mA
